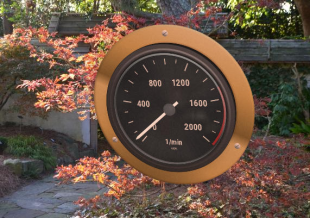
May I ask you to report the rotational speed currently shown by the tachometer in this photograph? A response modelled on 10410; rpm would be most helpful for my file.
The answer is 50; rpm
